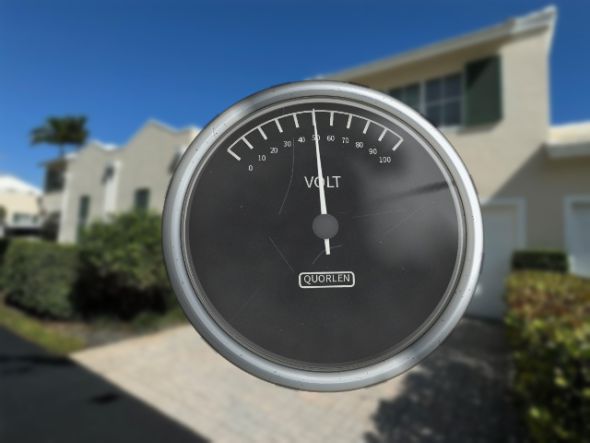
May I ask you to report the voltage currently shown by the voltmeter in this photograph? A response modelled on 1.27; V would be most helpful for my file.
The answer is 50; V
